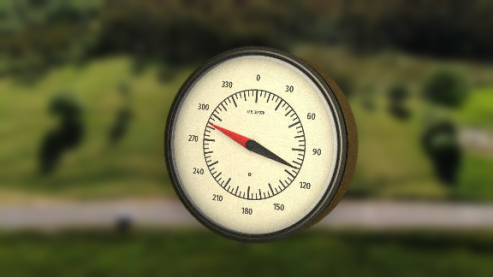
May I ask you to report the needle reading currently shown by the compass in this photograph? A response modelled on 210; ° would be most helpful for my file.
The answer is 290; °
